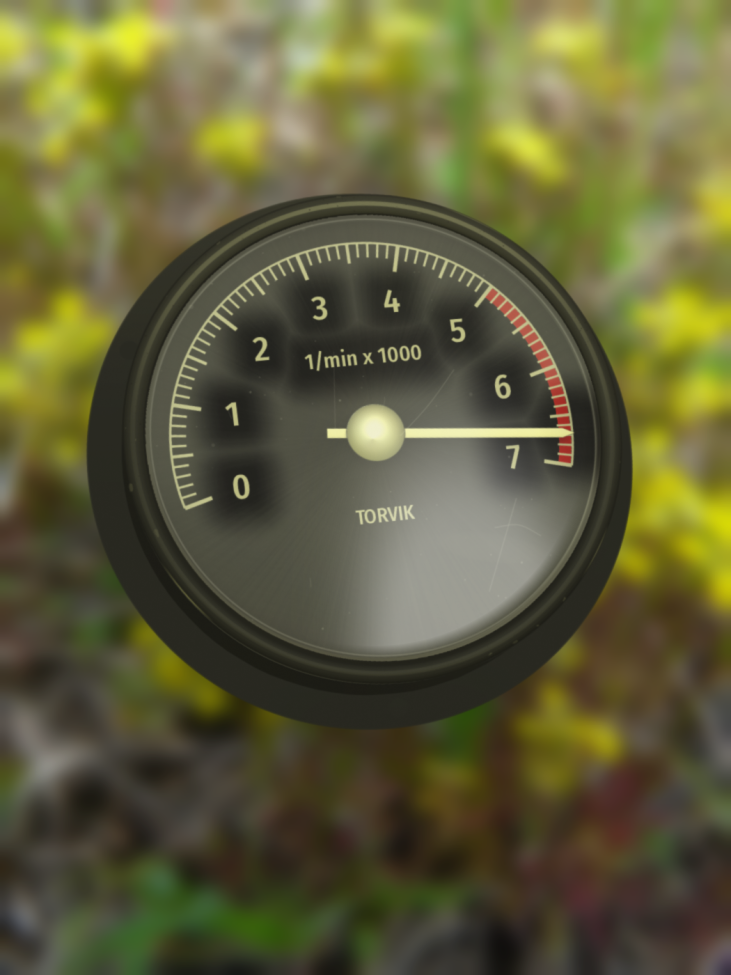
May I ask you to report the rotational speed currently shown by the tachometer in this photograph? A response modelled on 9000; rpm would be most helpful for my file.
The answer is 6700; rpm
